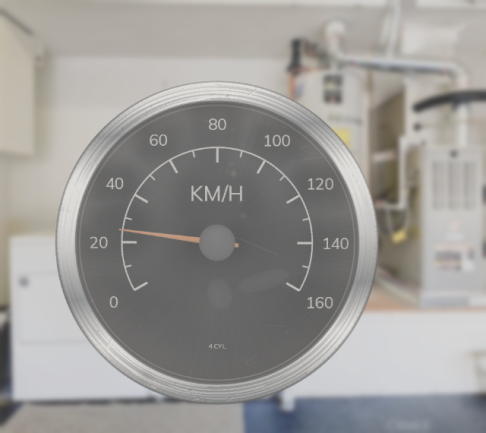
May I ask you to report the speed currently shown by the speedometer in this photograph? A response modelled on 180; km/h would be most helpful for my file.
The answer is 25; km/h
